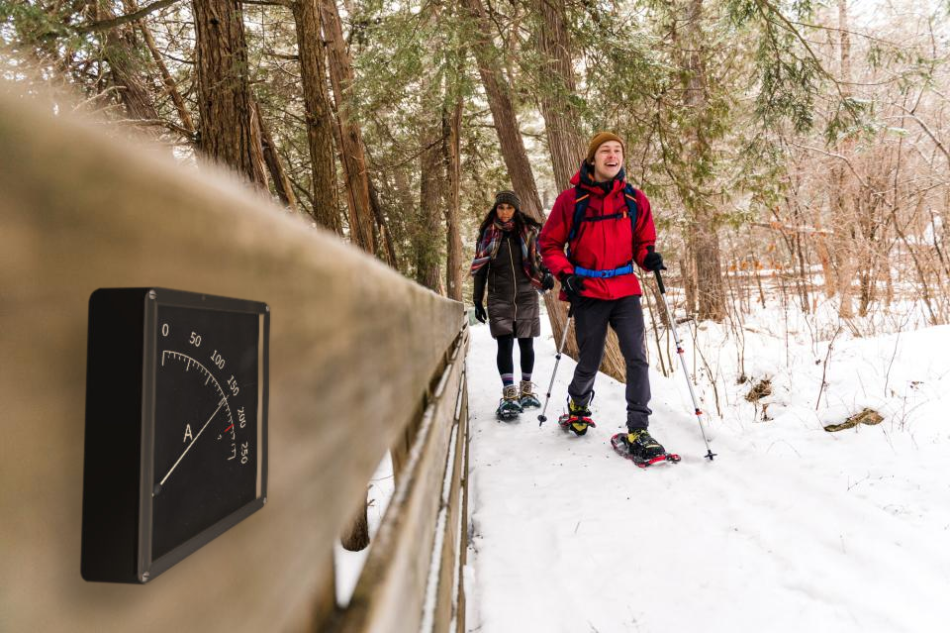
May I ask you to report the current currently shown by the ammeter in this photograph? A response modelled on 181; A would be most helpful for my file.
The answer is 150; A
